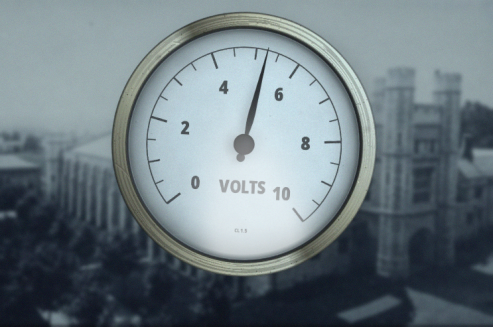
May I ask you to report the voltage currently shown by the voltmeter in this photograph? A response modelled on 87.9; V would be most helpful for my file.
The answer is 5.25; V
